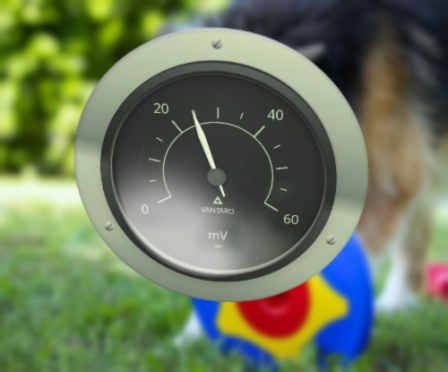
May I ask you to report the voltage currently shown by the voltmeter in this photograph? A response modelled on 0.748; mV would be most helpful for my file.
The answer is 25; mV
